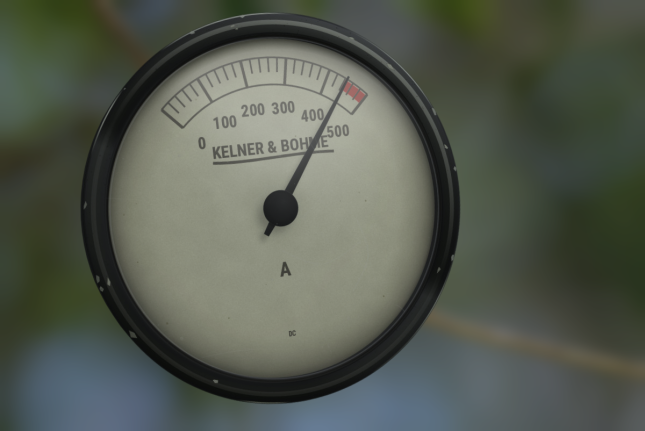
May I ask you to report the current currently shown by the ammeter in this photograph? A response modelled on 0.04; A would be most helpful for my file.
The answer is 440; A
